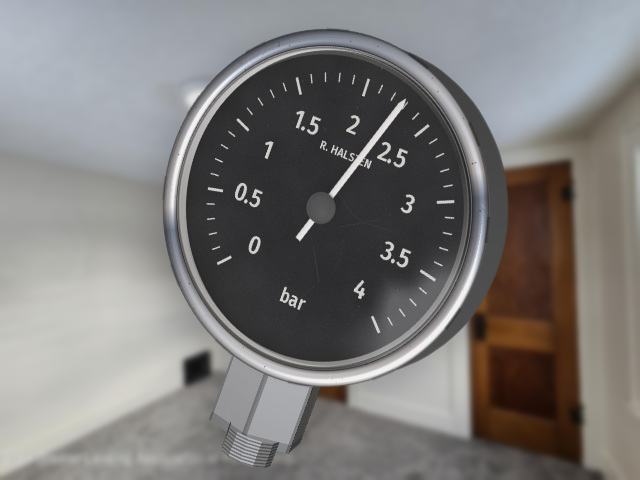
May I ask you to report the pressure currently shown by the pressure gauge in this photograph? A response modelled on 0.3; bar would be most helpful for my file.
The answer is 2.3; bar
